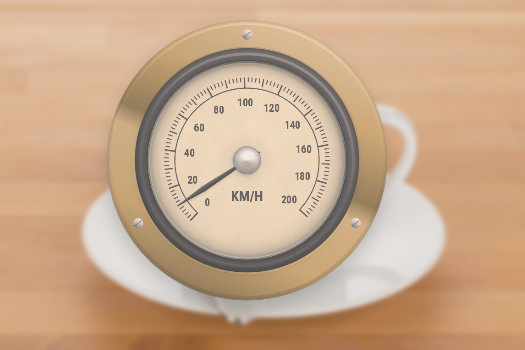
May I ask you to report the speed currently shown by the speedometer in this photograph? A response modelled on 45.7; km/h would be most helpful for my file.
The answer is 10; km/h
